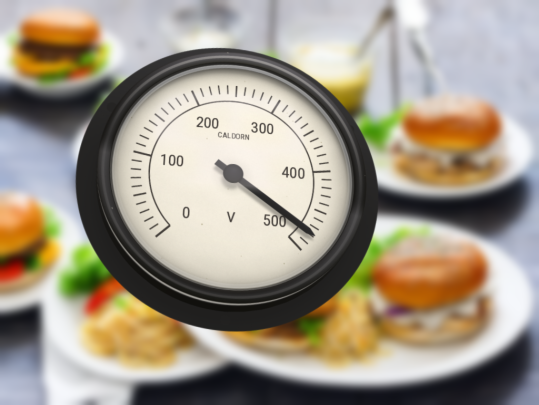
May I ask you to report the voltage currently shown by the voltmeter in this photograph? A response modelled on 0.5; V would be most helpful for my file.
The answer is 480; V
